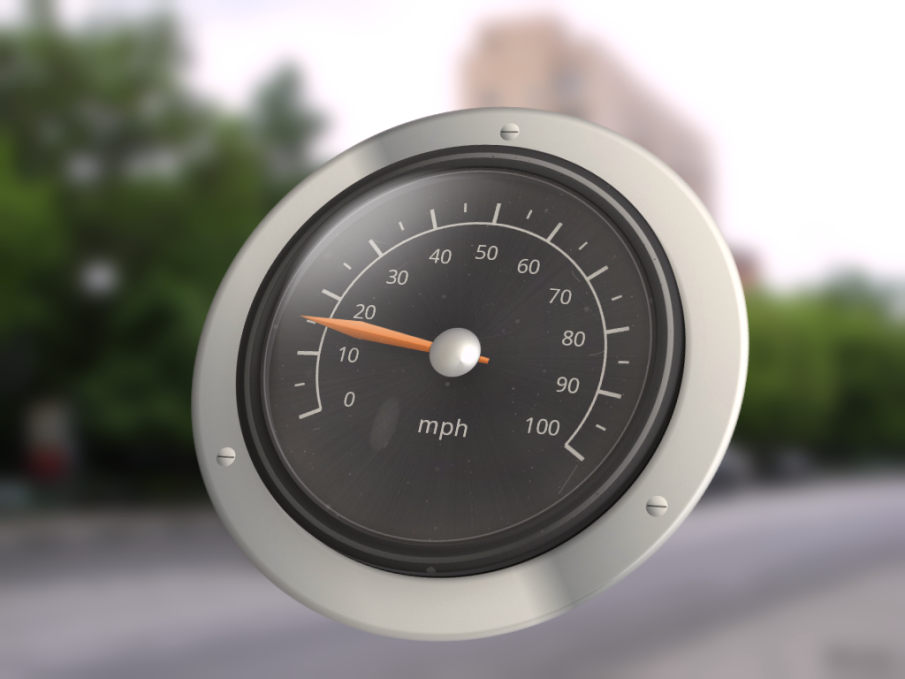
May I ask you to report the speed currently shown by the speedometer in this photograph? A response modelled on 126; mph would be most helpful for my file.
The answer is 15; mph
